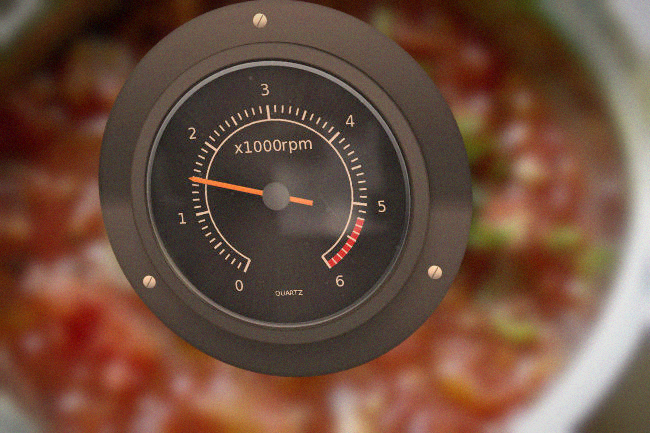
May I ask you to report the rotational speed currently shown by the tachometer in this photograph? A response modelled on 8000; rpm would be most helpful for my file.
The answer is 1500; rpm
